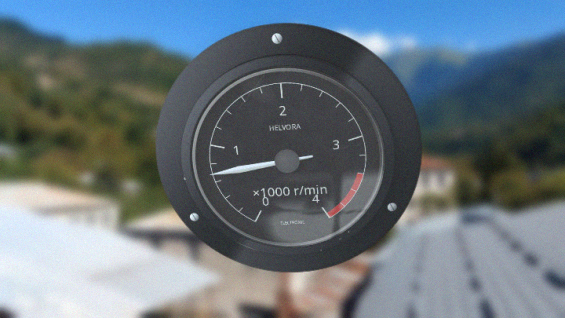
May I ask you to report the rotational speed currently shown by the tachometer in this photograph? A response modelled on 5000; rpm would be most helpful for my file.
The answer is 700; rpm
